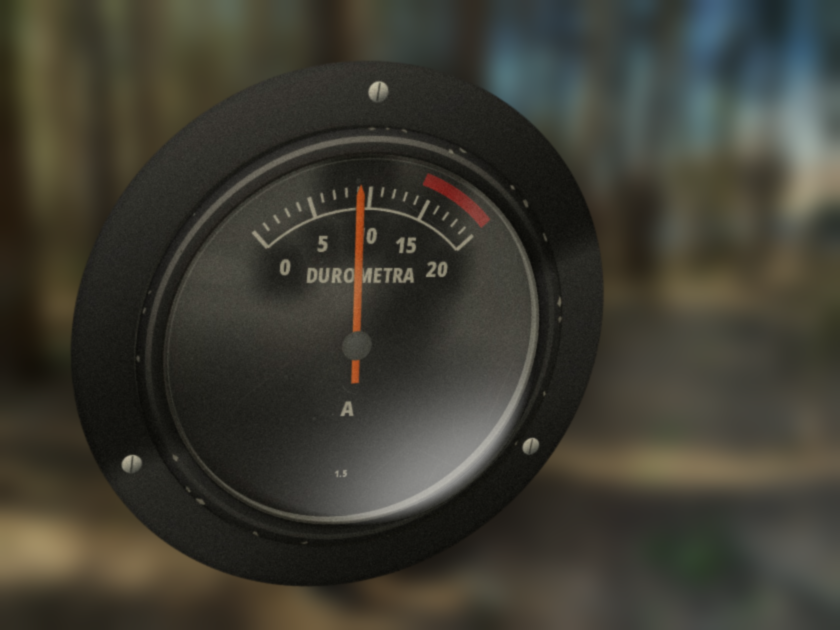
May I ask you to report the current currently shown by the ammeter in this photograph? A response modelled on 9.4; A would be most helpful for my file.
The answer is 9; A
